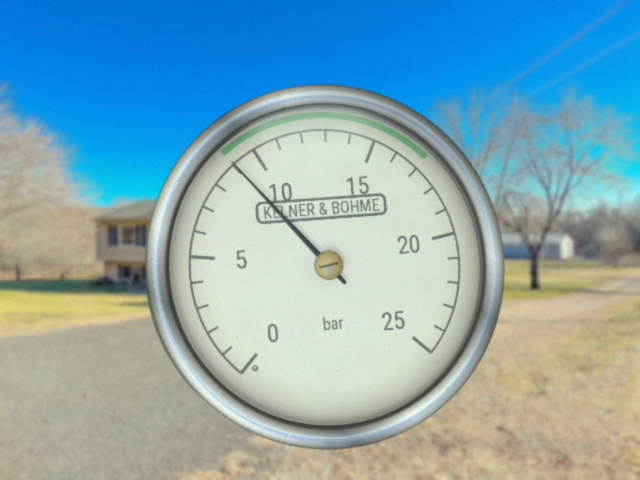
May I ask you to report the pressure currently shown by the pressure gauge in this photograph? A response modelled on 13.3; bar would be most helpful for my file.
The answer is 9; bar
